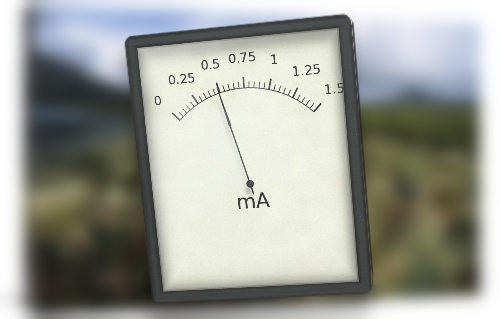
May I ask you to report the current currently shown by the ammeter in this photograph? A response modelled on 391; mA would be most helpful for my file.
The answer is 0.5; mA
